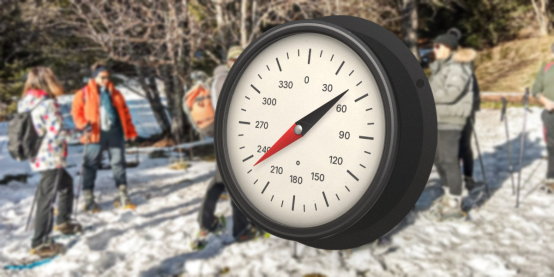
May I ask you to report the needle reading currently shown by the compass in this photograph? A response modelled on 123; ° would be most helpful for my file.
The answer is 230; °
